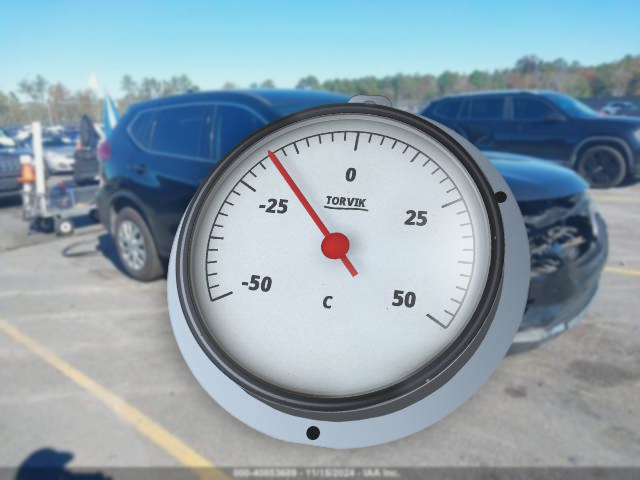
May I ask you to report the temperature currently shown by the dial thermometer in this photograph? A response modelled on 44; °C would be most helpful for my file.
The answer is -17.5; °C
